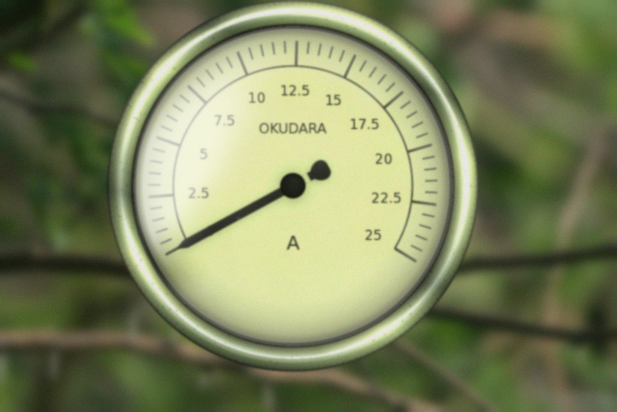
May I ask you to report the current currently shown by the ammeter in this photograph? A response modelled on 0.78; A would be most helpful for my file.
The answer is 0; A
